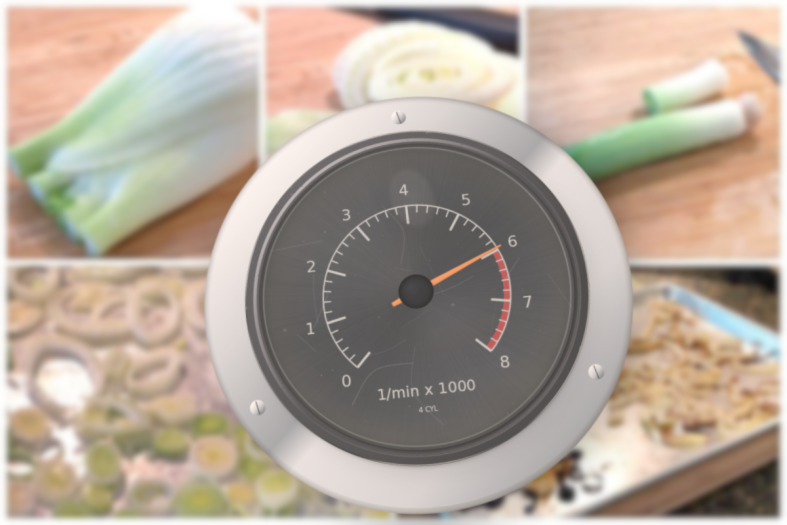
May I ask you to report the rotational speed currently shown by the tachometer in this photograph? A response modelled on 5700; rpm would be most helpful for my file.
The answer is 6000; rpm
